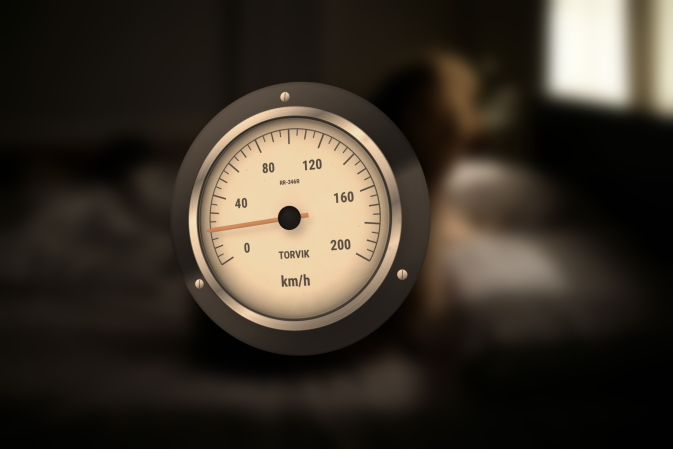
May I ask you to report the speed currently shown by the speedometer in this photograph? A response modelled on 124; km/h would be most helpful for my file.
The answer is 20; km/h
